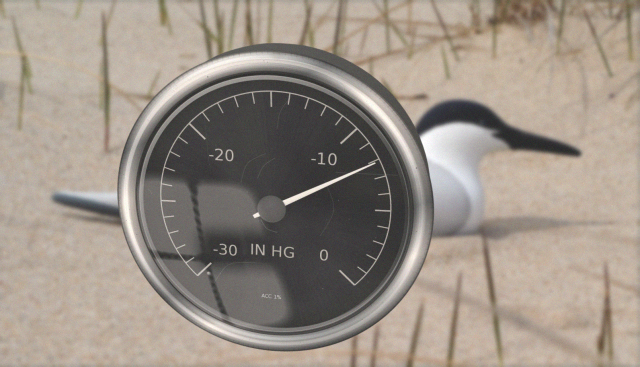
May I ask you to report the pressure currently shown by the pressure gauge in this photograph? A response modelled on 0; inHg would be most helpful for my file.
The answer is -8; inHg
